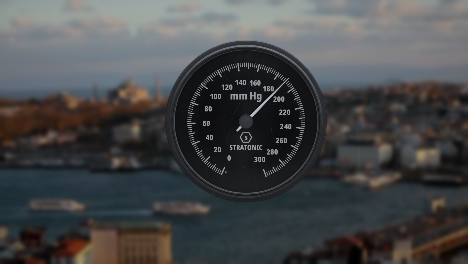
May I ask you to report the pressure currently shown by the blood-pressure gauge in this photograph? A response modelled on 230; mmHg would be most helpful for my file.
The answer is 190; mmHg
